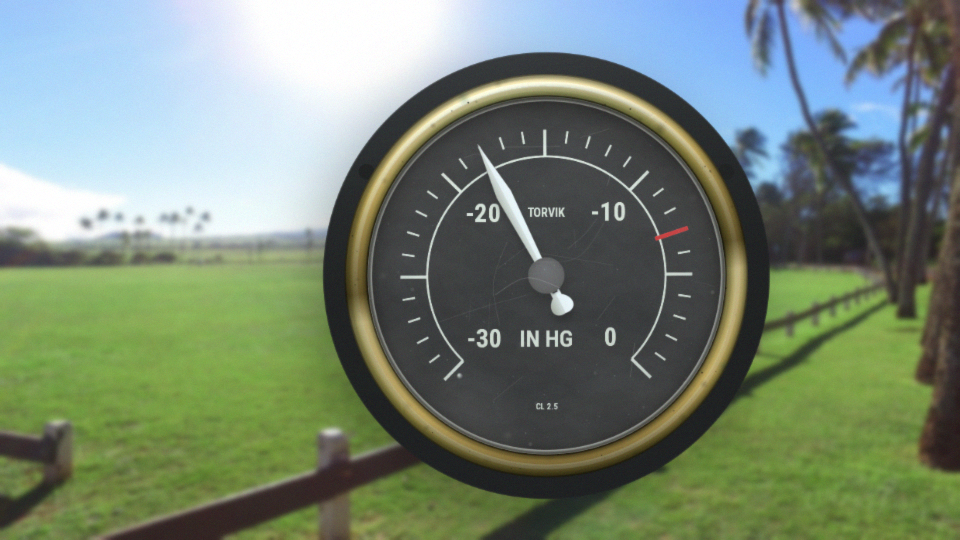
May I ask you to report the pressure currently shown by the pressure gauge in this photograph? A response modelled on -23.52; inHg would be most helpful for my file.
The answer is -18; inHg
